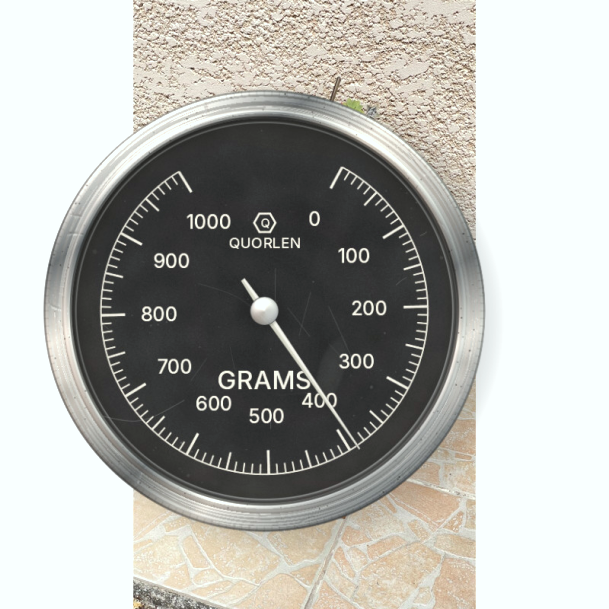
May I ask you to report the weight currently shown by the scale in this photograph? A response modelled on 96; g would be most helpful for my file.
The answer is 390; g
